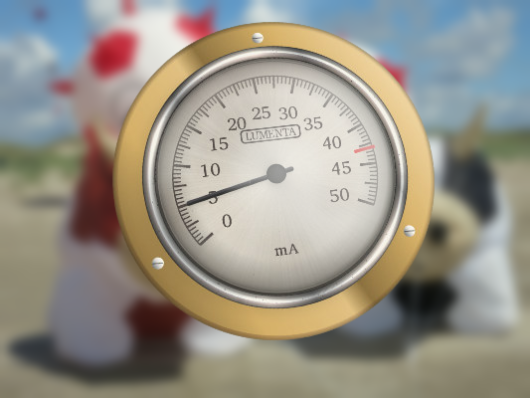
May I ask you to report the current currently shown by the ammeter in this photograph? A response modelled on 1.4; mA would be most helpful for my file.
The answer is 5; mA
